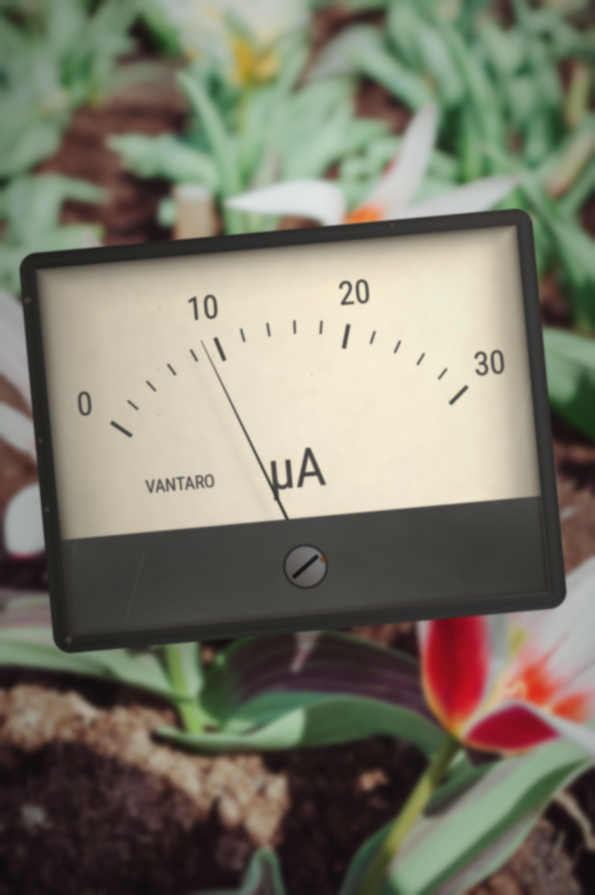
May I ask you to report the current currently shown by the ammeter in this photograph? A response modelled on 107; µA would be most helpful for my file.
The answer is 9; µA
